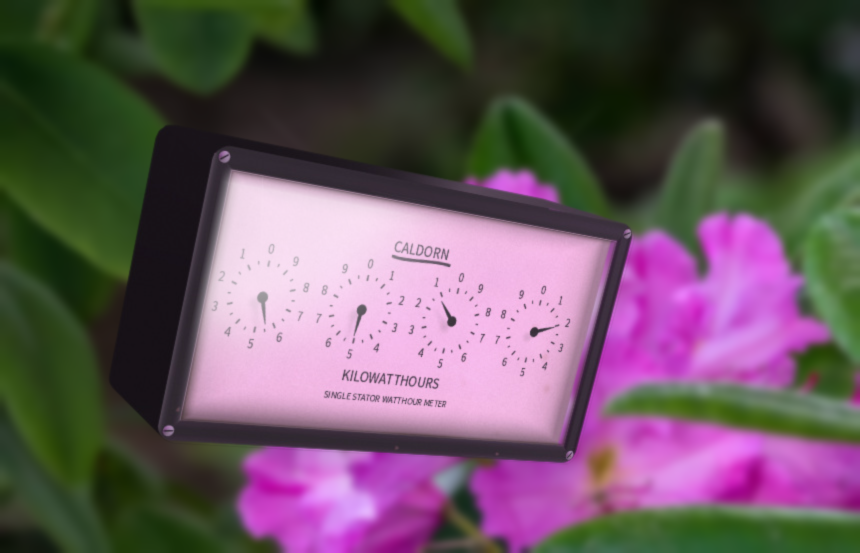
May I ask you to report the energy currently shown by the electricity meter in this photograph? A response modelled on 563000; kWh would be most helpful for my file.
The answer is 5512; kWh
